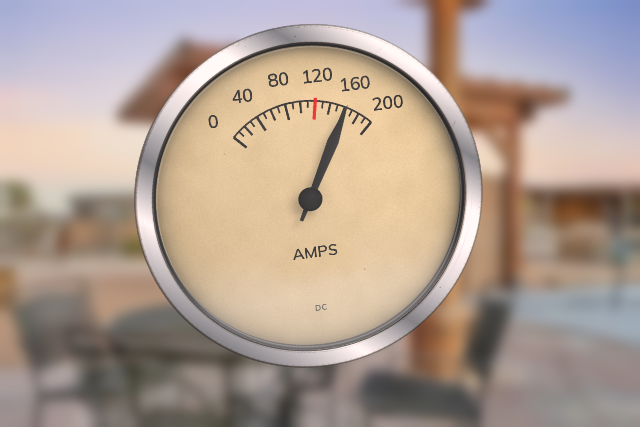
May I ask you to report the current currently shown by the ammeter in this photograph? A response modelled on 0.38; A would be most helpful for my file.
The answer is 160; A
